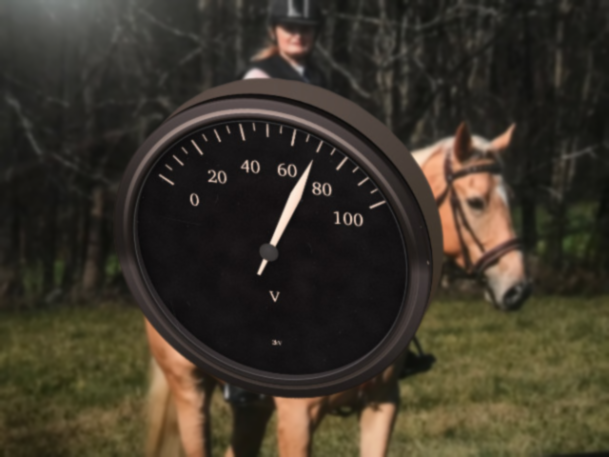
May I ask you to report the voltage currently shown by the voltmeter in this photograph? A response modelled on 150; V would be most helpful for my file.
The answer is 70; V
